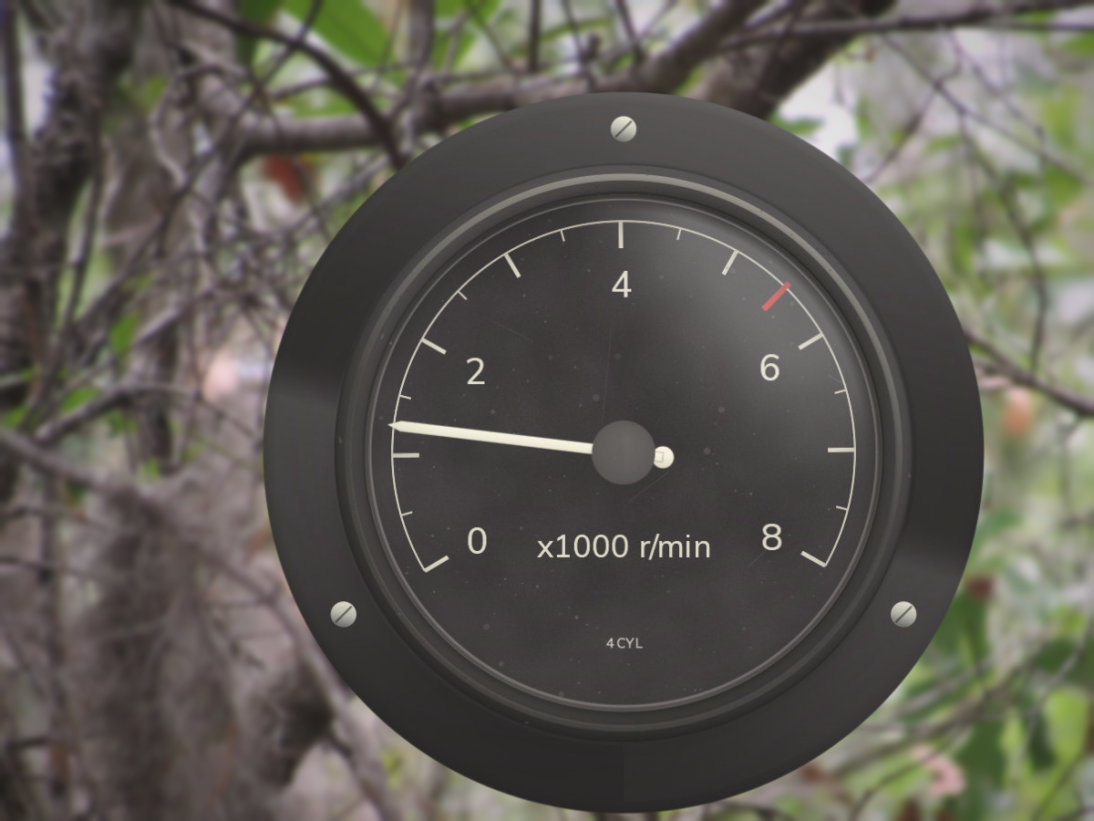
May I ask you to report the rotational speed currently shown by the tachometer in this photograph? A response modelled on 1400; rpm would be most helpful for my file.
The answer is 1250; rpm
